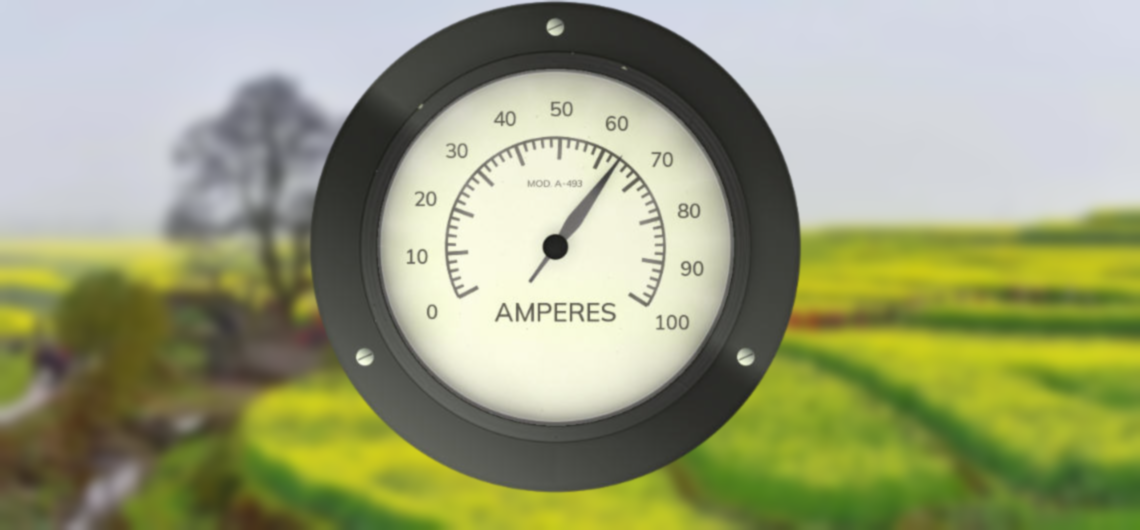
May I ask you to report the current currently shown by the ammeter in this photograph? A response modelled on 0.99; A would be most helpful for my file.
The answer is 64; A
